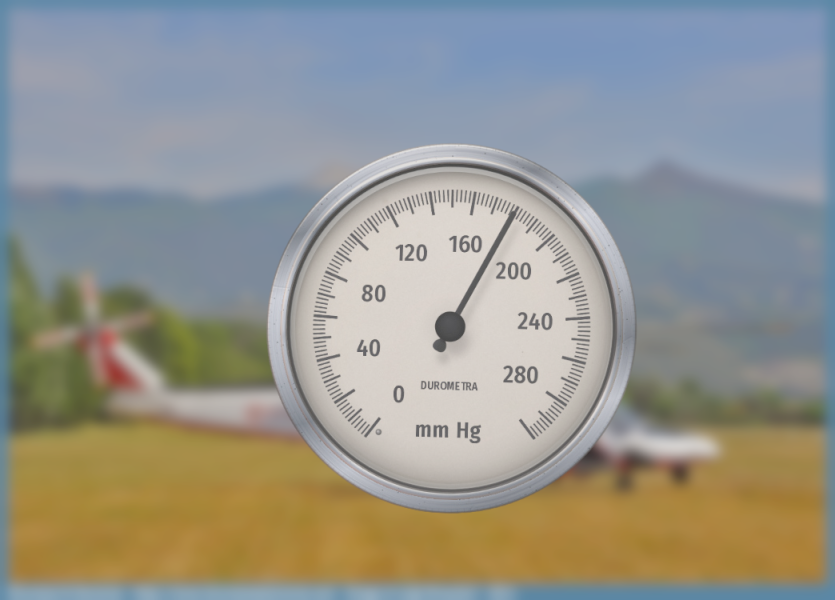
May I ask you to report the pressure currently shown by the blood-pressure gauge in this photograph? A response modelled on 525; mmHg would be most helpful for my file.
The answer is 180; mmHg
